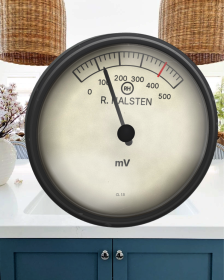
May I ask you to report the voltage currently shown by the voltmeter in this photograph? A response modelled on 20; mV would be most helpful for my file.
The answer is 120; mV
